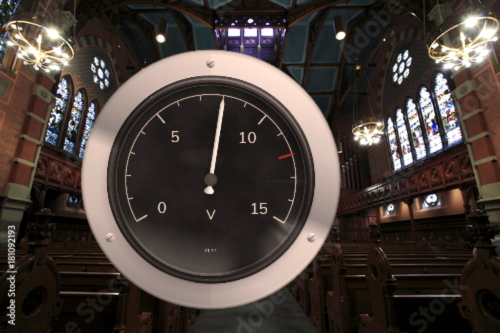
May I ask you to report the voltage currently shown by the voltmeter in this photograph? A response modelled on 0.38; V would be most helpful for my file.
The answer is 8; V
